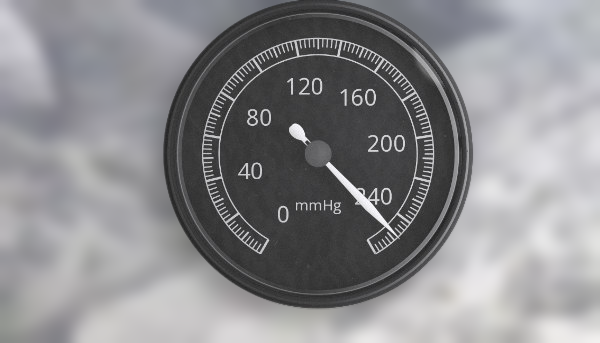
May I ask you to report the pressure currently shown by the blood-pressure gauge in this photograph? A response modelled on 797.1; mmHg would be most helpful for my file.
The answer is 248; mmHg
